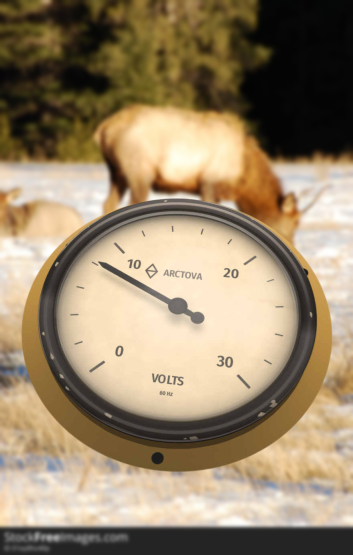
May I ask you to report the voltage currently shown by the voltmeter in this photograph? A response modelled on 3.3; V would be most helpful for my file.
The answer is 8; V
